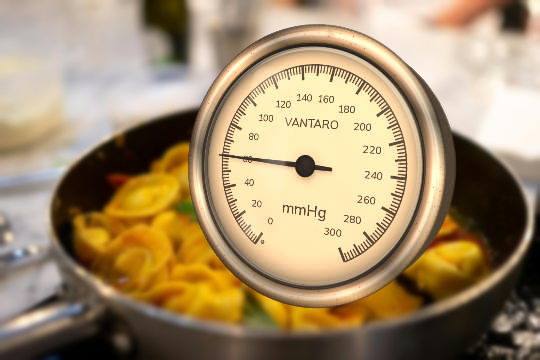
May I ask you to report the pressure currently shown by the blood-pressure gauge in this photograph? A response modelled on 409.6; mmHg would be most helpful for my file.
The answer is 60; mmHg
